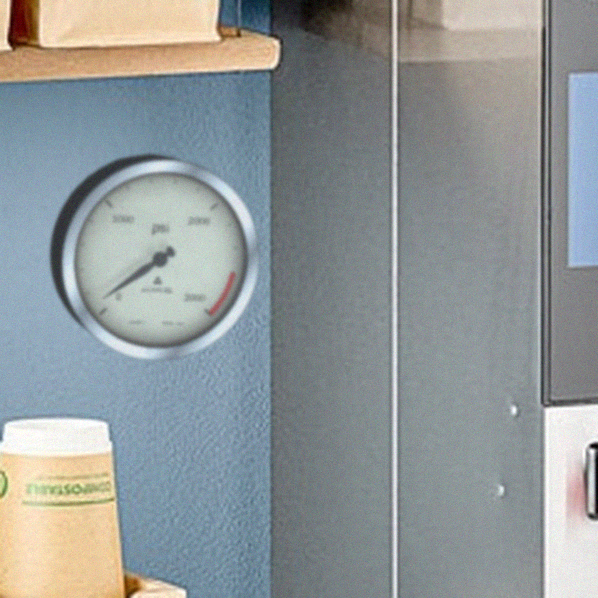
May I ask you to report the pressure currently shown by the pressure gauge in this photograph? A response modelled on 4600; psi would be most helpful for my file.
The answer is 100; psi
